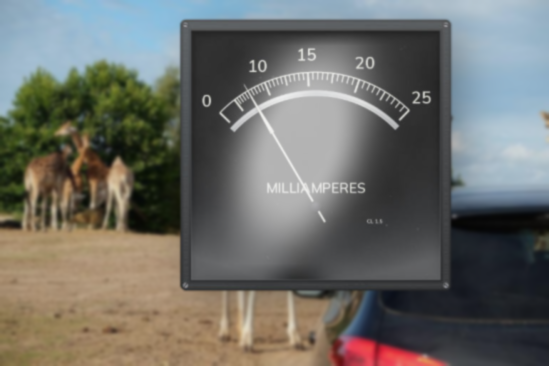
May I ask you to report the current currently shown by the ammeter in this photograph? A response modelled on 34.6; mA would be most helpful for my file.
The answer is 7.5; mA
